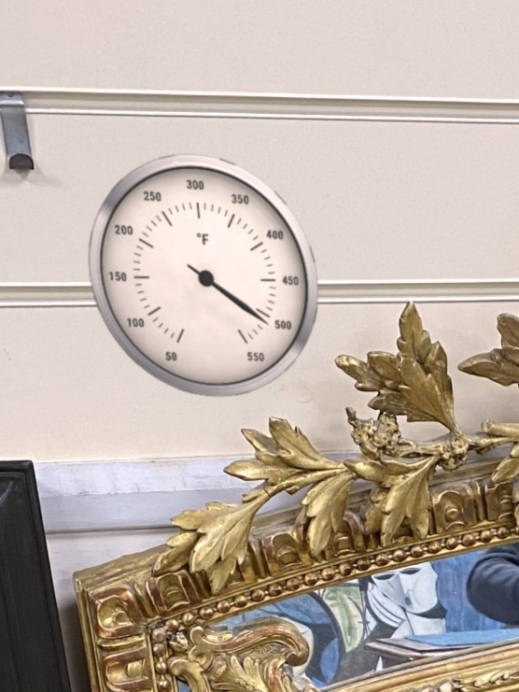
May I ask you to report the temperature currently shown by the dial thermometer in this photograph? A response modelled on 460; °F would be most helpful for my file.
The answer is 510; °F
